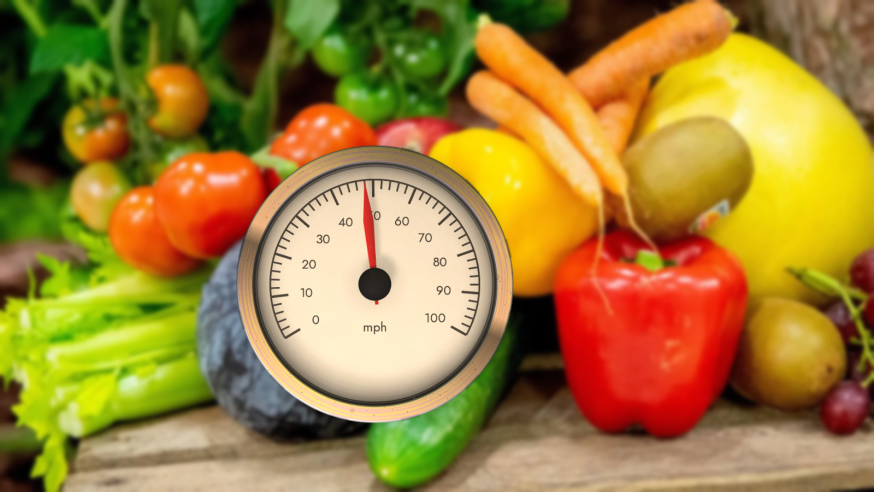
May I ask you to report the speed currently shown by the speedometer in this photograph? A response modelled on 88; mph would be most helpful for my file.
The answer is 48; mph
